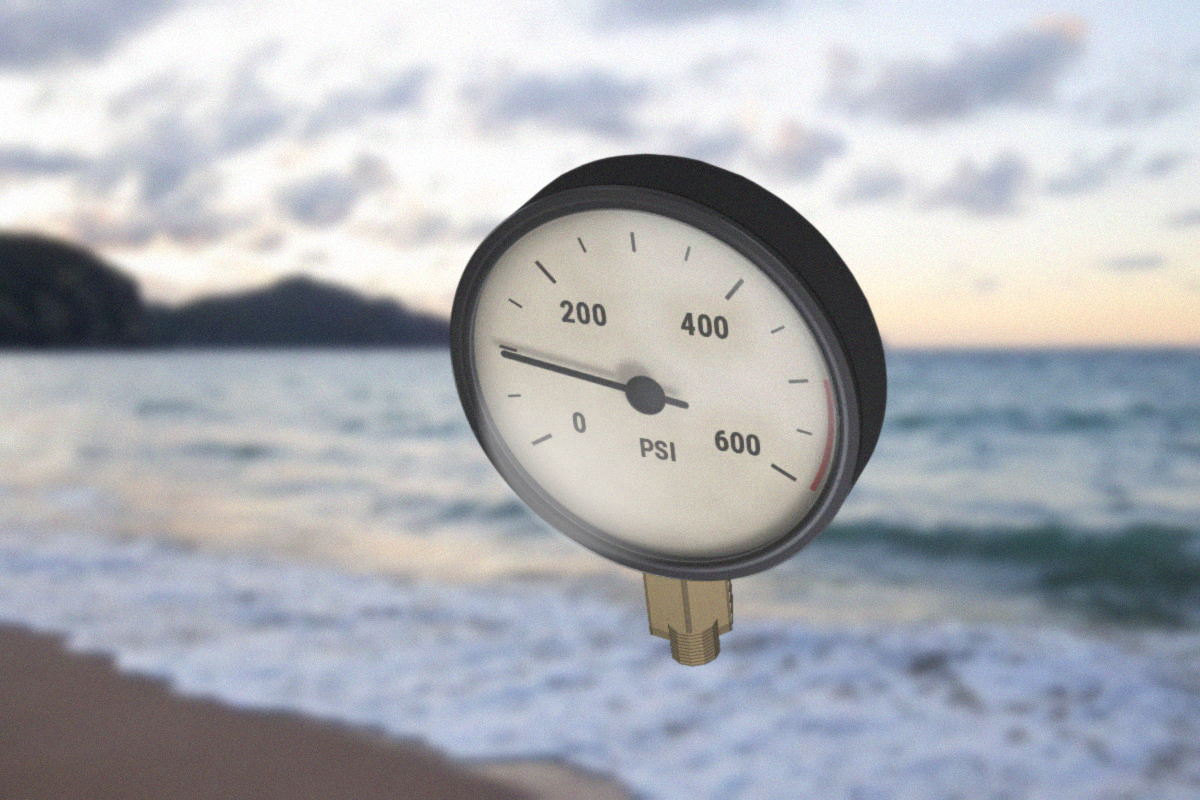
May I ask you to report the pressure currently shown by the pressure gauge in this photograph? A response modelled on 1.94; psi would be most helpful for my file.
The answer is 100; psi
